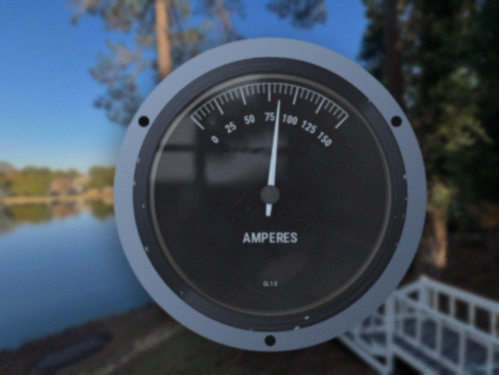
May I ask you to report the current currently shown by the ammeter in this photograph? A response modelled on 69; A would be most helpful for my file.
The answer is 85; A
